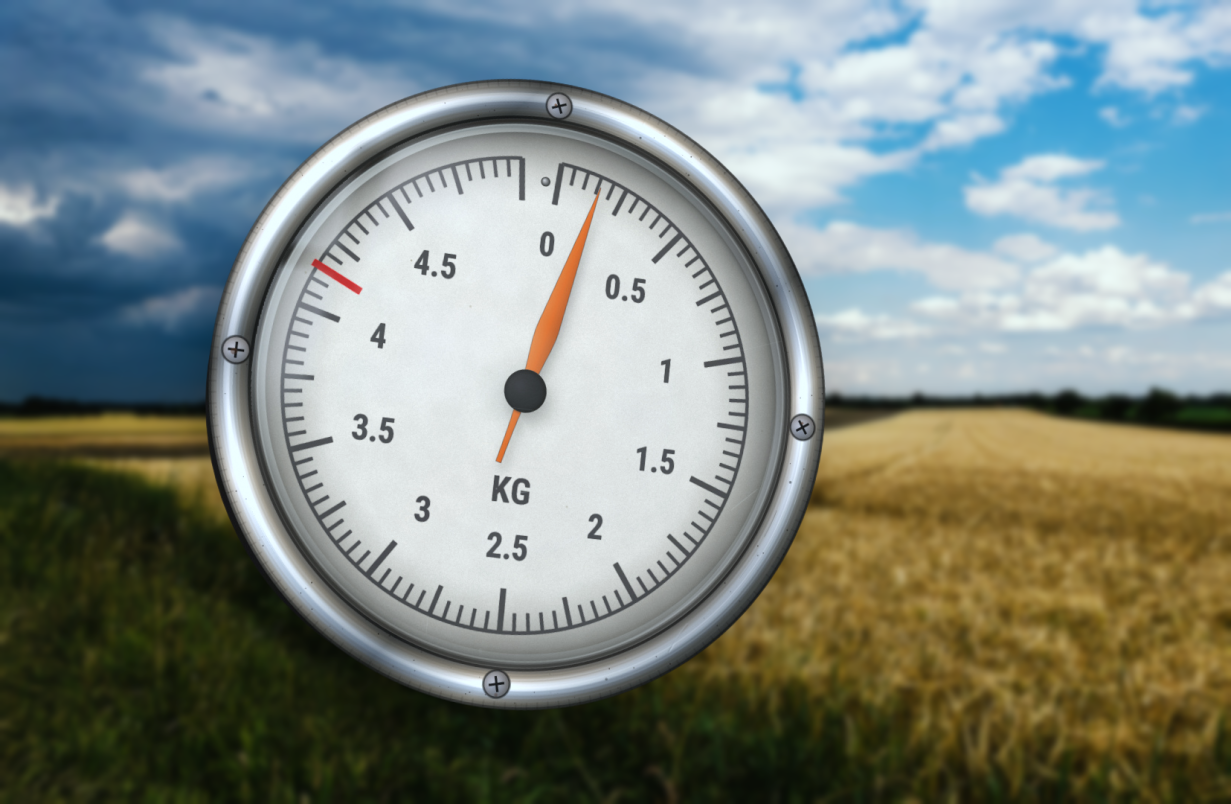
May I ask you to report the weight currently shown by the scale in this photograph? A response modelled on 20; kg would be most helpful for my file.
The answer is 0.15; kg
